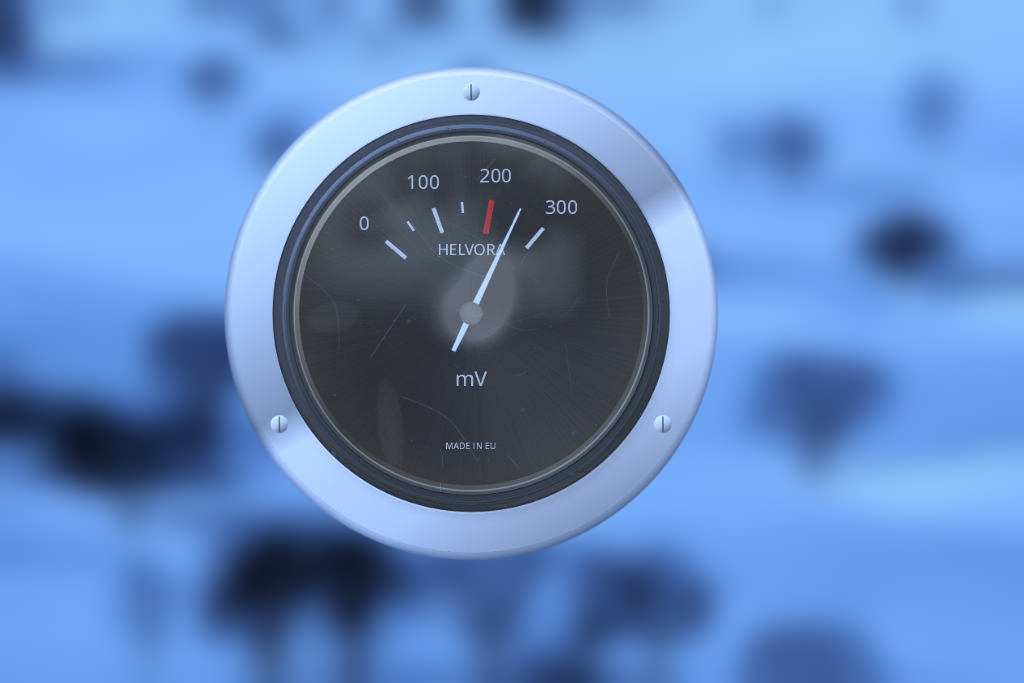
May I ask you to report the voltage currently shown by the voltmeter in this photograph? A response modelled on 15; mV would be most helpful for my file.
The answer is 250; mV
